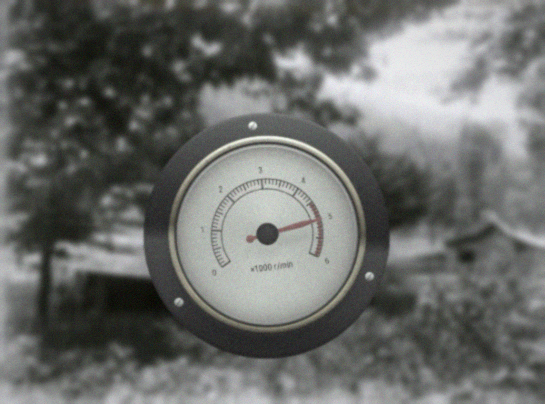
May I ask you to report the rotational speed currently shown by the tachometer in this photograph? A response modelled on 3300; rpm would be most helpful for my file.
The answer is 5000; rpm
